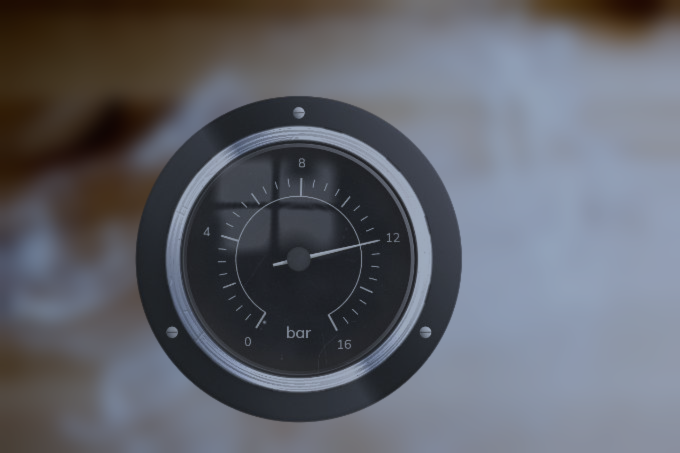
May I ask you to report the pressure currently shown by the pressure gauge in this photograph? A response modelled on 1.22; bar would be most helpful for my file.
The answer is 12; bar
